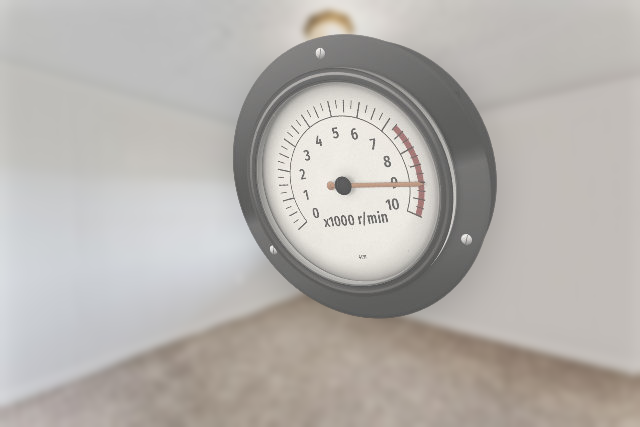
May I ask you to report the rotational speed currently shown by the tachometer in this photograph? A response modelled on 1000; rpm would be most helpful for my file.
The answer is 9000; rpm
